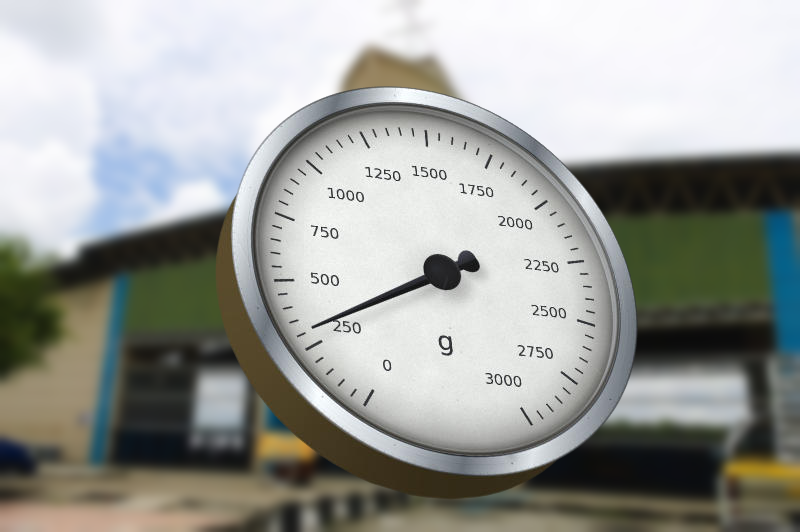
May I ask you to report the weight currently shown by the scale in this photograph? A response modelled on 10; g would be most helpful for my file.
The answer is 300; g
